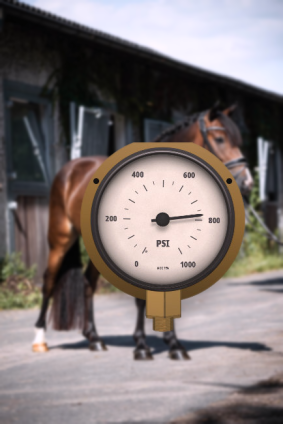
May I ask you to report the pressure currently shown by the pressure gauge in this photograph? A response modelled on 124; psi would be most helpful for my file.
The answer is 775; psi
